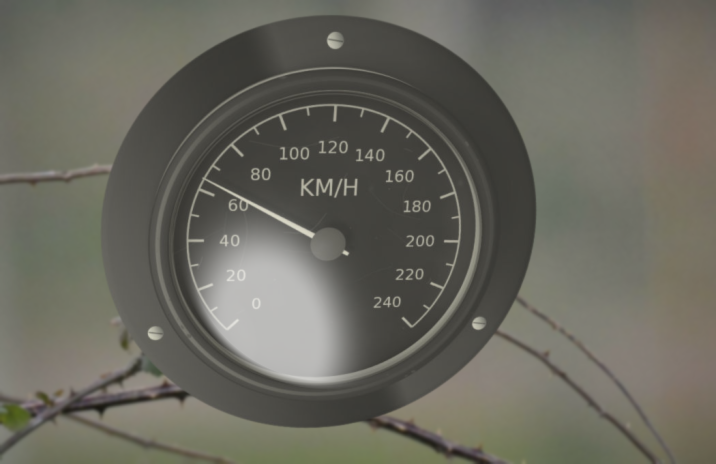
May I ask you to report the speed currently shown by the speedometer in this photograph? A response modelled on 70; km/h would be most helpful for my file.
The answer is 65; km/h
